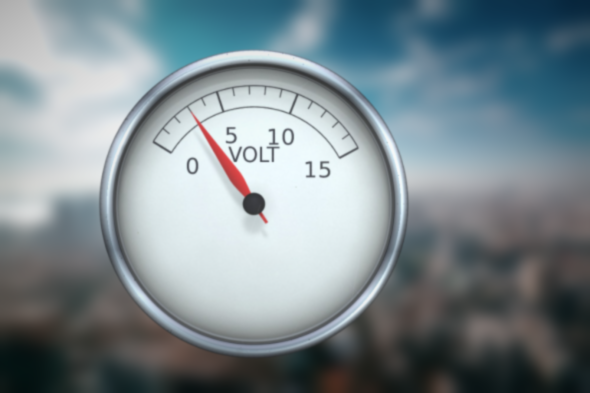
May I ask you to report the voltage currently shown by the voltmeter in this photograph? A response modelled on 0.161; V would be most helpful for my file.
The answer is 3; V
